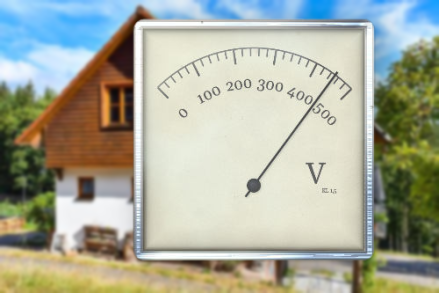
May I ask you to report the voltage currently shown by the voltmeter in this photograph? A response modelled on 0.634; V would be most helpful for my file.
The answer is 450; V
